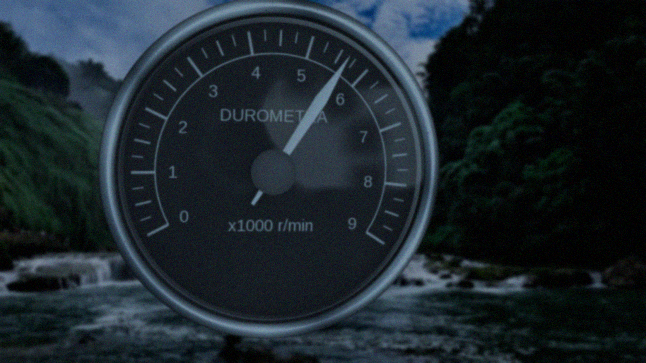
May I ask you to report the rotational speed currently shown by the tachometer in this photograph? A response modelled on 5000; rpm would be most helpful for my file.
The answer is 5625; rpm
